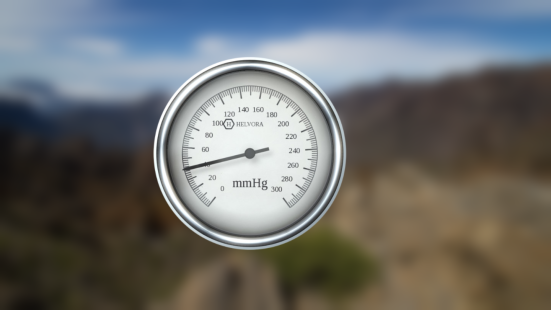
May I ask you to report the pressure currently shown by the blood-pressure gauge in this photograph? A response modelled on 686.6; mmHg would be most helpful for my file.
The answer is 40; mmHg
